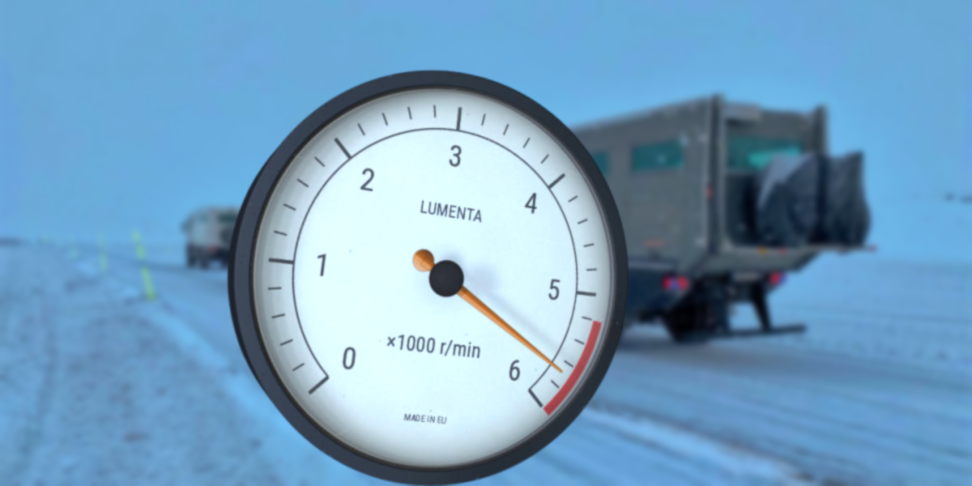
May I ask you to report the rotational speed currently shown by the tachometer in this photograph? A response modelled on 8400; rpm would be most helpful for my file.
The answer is 5700; rpm
